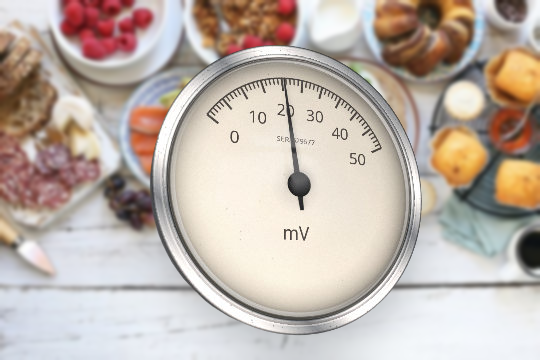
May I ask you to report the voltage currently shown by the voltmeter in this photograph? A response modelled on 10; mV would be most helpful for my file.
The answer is 20; mV
